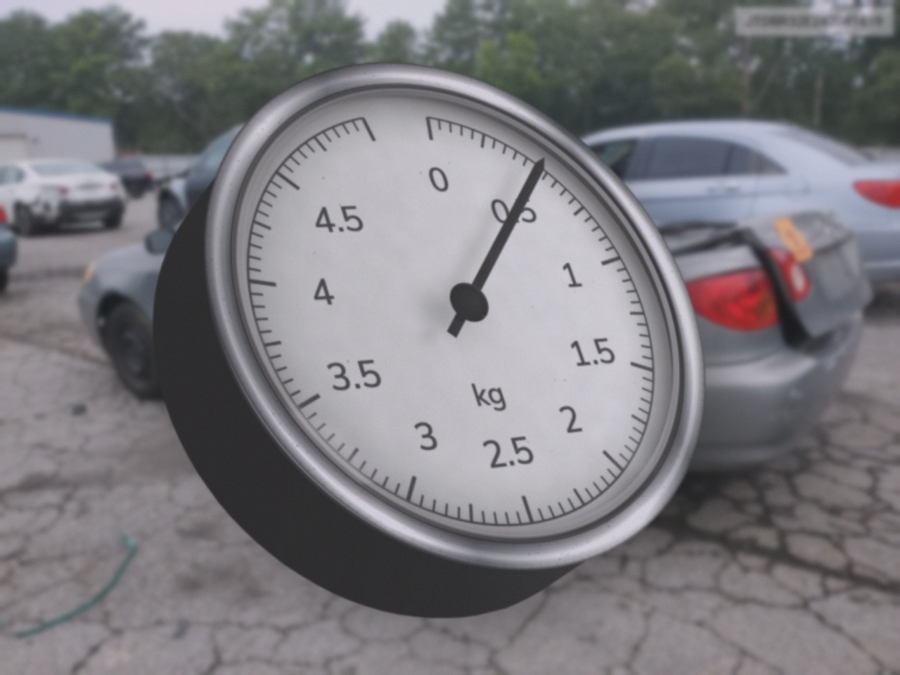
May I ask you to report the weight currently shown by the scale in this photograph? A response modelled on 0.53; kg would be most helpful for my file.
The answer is 0.5; kg
